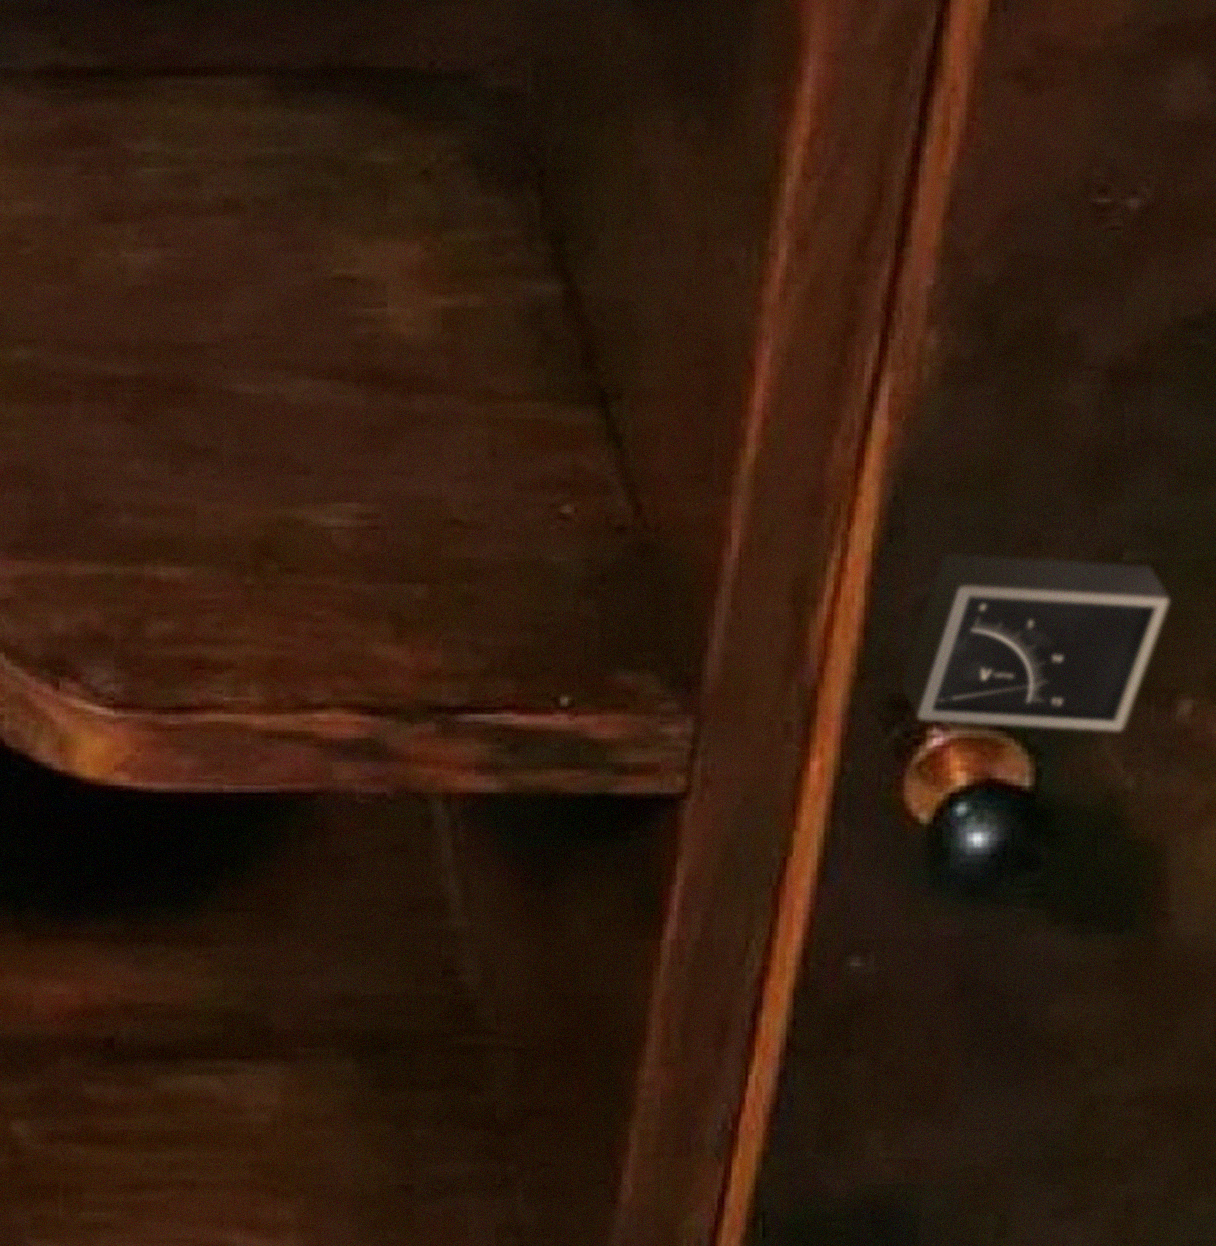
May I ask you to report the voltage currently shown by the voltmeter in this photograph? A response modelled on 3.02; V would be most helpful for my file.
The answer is 12.5; V
